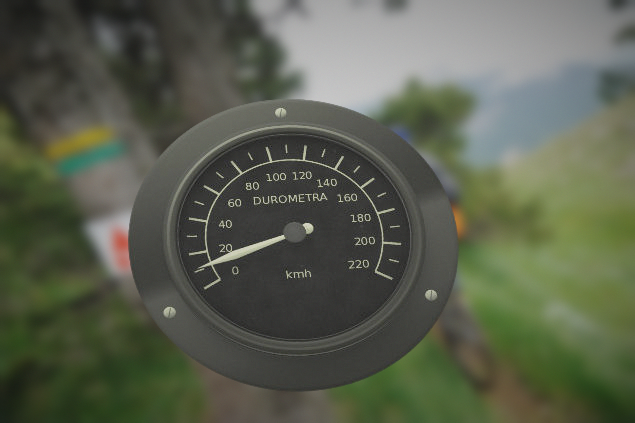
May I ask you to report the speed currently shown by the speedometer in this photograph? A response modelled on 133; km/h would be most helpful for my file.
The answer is 10; km/h
